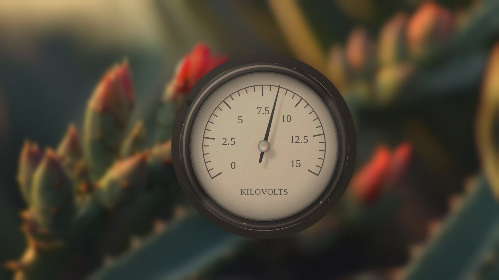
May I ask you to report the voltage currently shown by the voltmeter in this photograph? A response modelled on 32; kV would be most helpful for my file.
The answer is 8.5; kV
